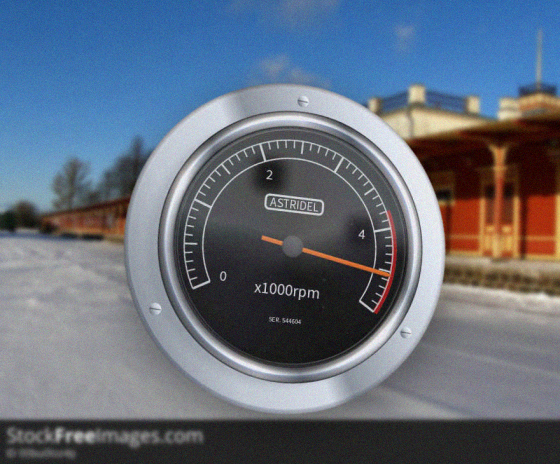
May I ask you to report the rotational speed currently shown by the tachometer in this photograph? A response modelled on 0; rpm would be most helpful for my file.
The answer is 4550; rpm
